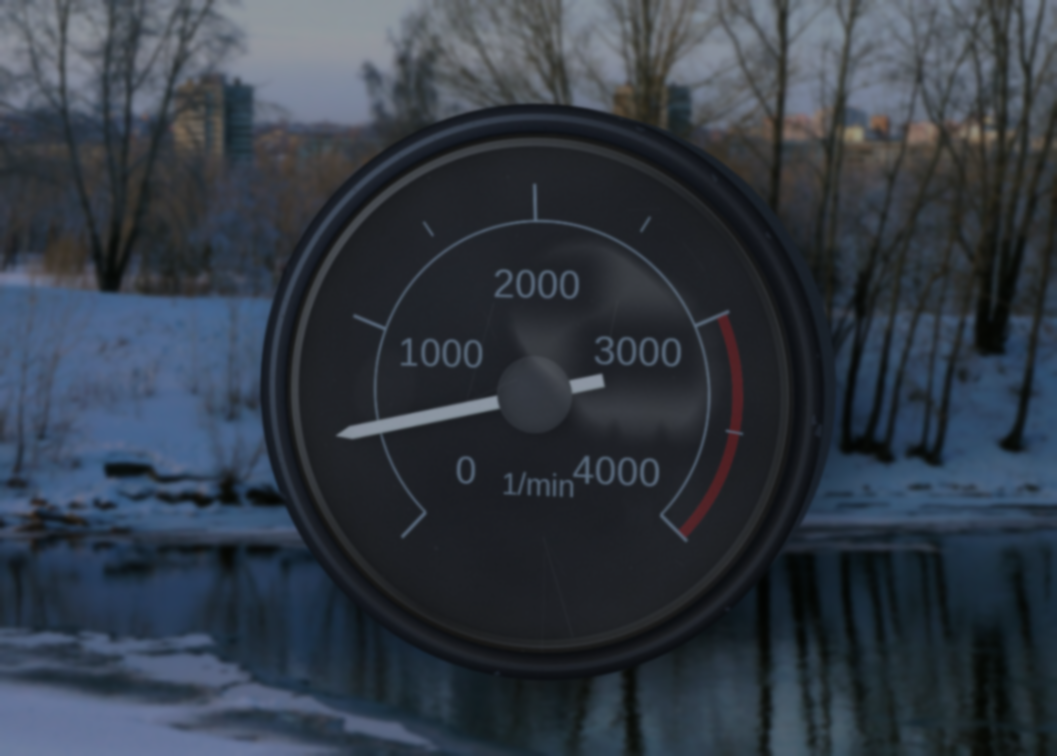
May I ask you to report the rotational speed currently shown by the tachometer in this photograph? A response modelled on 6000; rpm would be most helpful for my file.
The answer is 500; rpm
